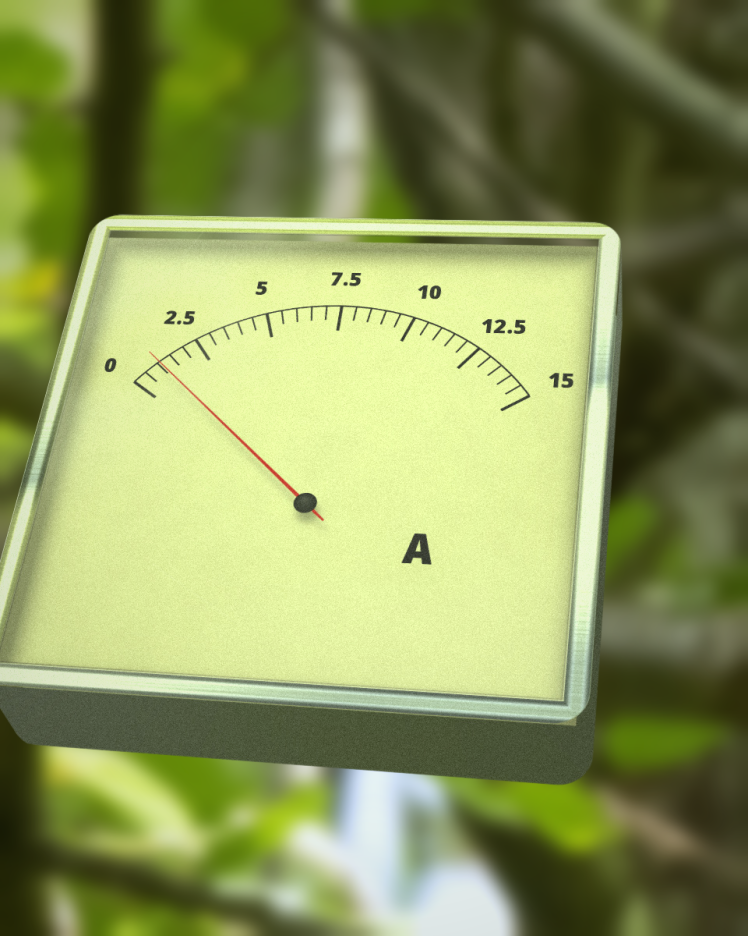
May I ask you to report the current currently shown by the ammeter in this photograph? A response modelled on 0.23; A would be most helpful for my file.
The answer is 1; A
